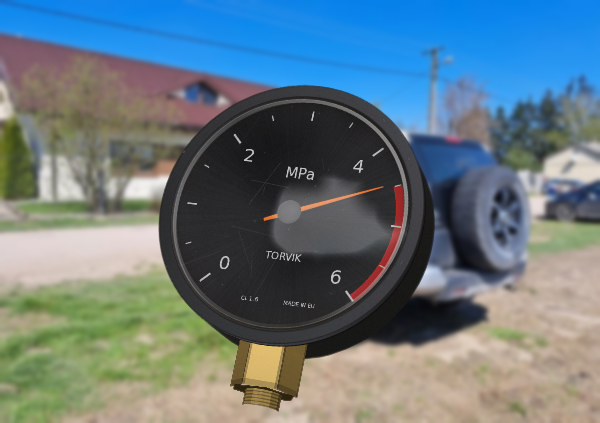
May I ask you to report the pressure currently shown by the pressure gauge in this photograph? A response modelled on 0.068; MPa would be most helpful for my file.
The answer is 4.5; MPa
